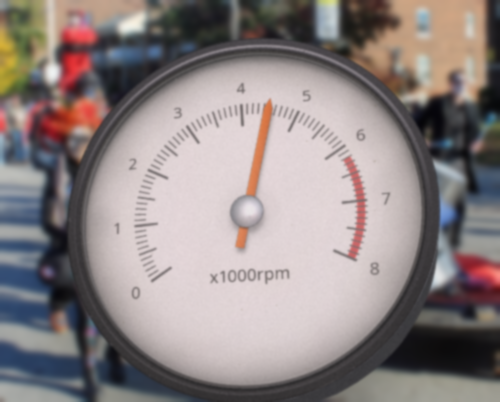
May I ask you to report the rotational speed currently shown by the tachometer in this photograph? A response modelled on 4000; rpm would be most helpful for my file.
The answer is 4500; rpm
